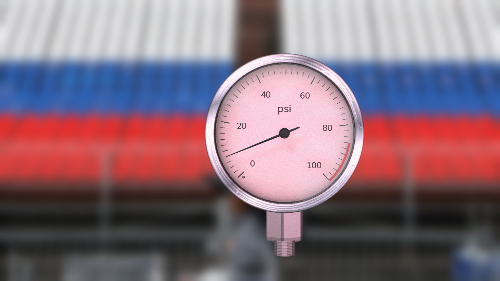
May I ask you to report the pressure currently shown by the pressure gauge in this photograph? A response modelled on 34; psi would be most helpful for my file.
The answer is 8; psi
